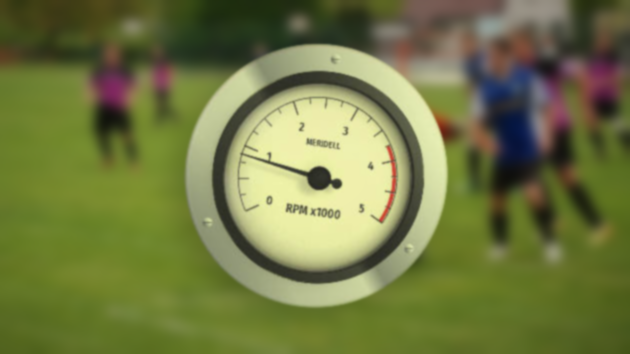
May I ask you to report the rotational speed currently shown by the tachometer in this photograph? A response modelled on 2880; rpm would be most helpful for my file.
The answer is 875; rpm
